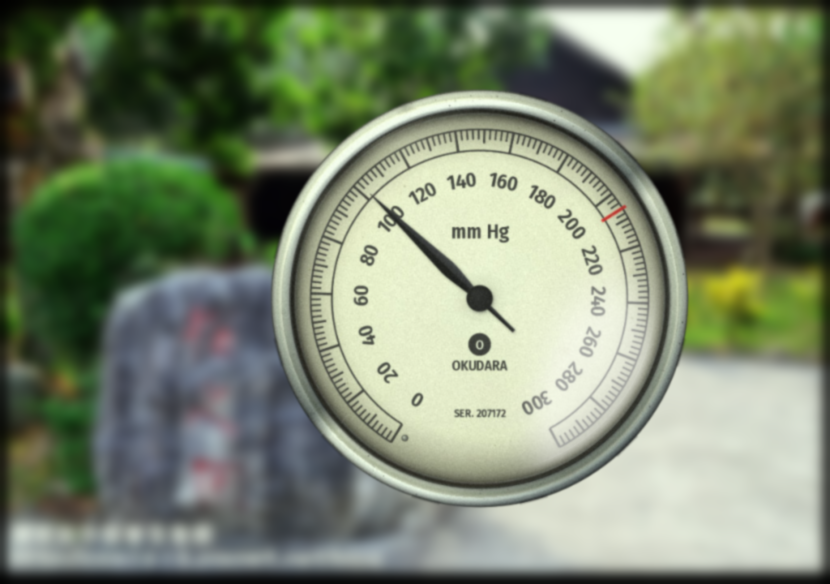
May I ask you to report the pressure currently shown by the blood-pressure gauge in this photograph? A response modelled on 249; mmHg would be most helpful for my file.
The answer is 102; mmHg
